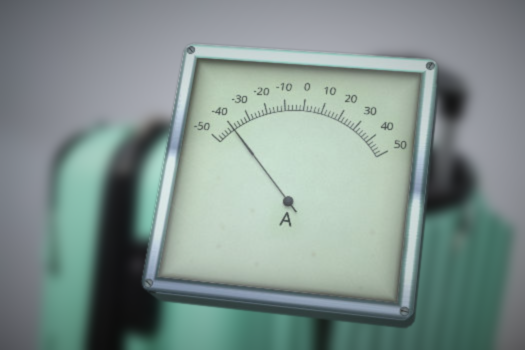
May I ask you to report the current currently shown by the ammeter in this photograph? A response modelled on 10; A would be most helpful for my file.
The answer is -40; A
